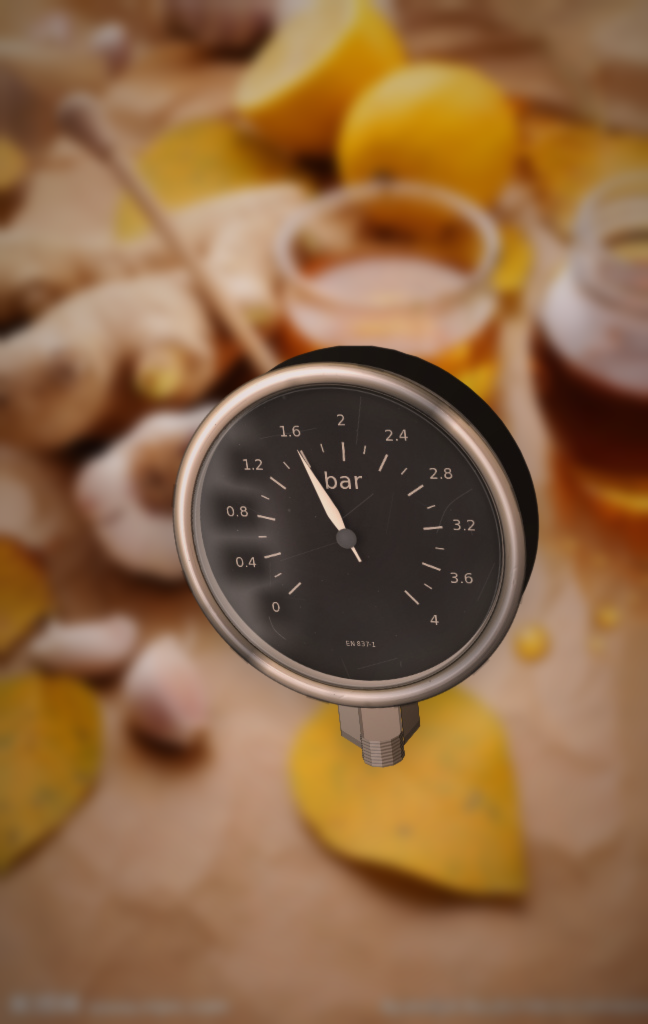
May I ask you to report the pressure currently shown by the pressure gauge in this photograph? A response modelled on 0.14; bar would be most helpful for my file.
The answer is 1.6; bar
